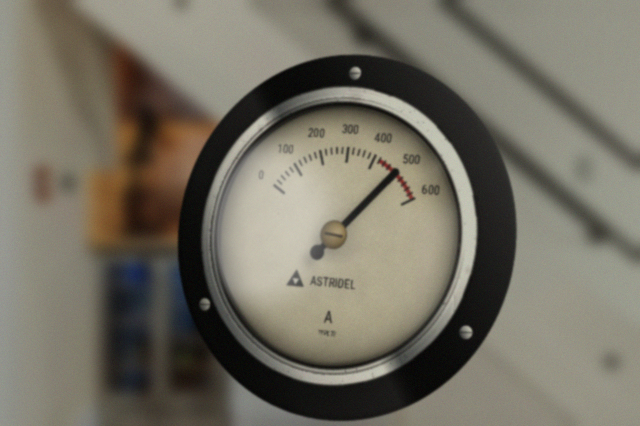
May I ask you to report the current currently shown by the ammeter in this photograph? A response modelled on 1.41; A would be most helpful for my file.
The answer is 500; A
